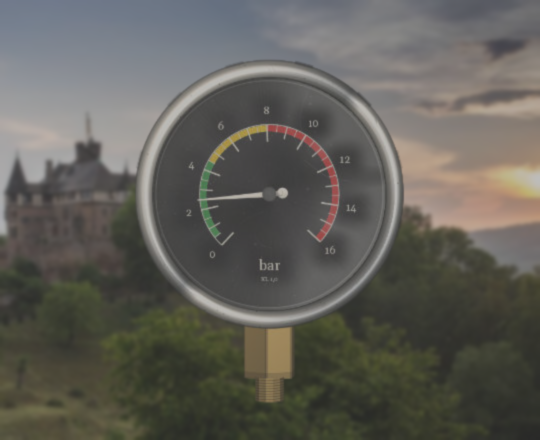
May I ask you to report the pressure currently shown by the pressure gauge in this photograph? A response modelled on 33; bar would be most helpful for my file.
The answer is 2.5; bar
